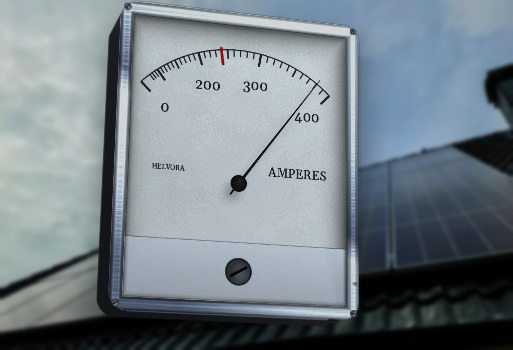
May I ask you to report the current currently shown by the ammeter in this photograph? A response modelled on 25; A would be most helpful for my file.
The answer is 380; A
